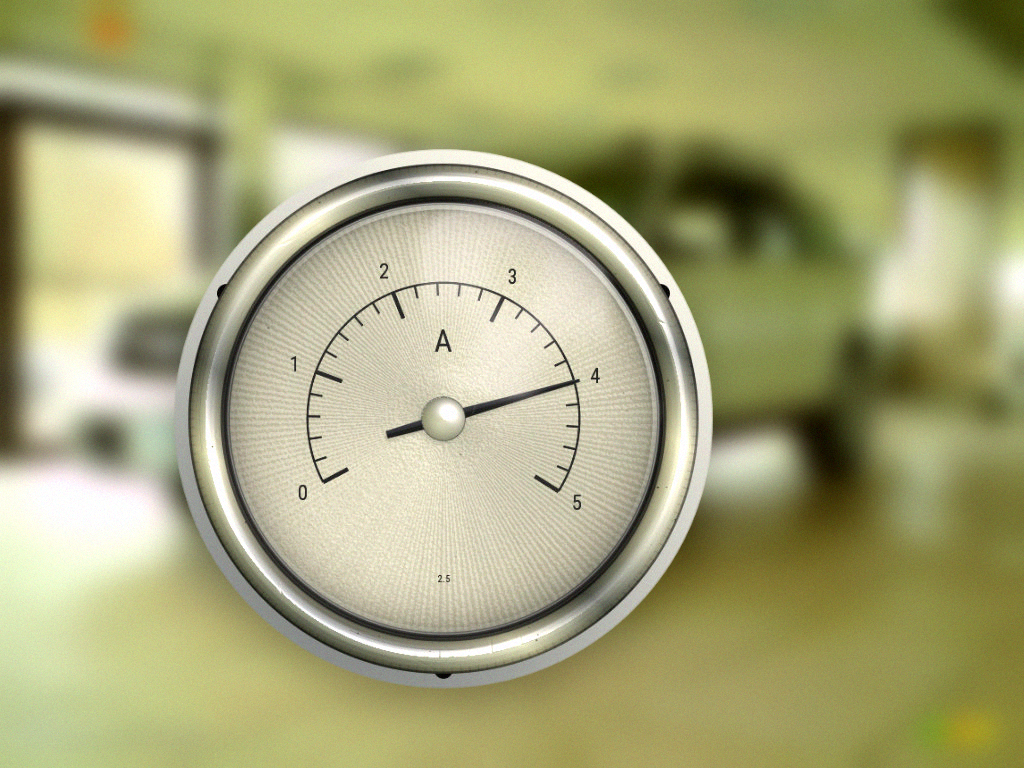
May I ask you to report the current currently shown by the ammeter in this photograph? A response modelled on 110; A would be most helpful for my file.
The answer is 4; A
